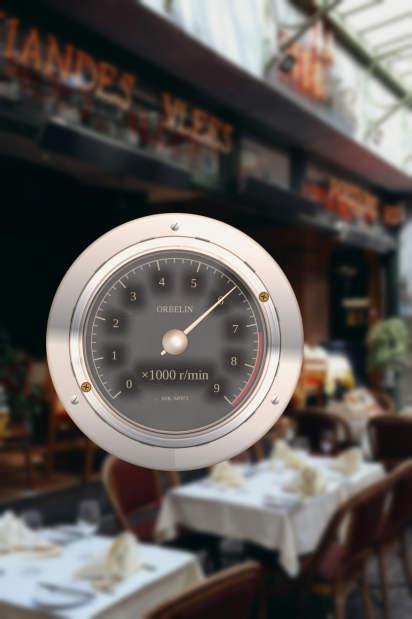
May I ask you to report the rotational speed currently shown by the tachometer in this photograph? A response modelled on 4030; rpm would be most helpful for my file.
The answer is 6000; rpm
